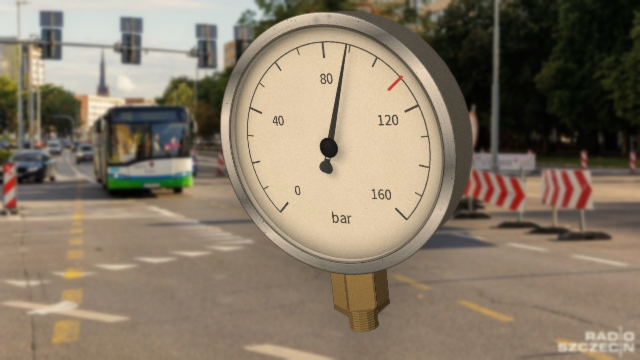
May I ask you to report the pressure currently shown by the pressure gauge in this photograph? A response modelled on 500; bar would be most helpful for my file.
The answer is 90; bar
